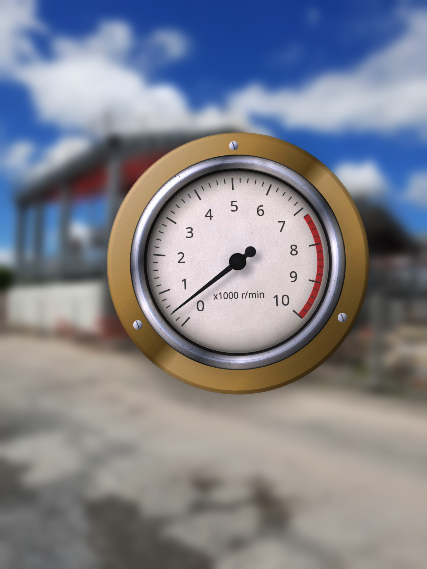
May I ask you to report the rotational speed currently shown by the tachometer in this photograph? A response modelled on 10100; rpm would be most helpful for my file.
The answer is 400; rpm
